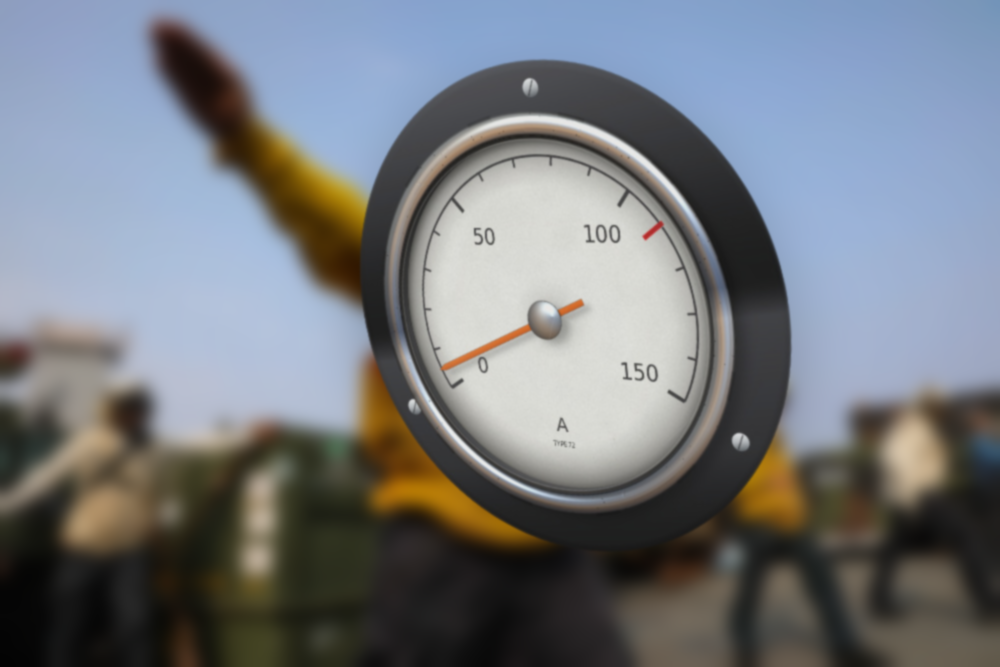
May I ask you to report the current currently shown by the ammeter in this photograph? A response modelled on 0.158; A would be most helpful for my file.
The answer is 5; A
